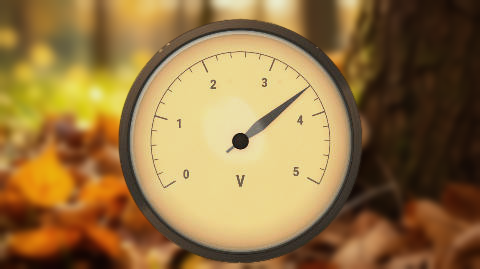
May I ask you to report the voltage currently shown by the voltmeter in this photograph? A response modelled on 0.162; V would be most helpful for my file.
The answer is 3.6; V
